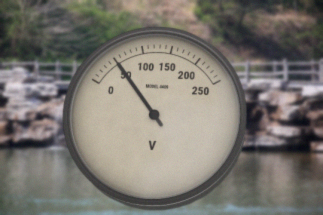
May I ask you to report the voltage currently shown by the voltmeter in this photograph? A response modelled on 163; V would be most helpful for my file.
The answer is 50; V
